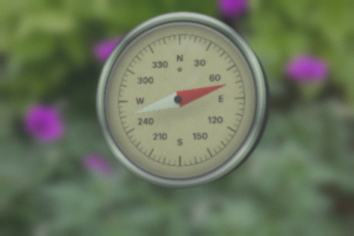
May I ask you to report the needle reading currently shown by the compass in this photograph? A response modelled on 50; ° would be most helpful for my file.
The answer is 75; °
